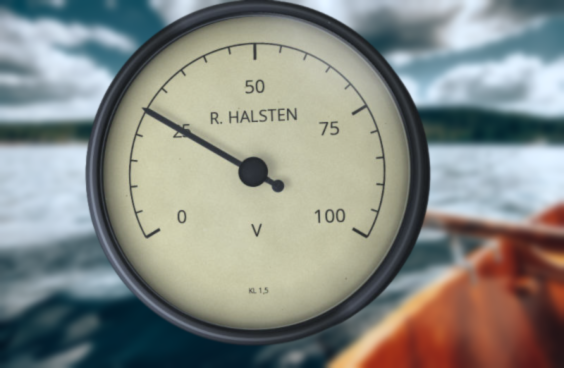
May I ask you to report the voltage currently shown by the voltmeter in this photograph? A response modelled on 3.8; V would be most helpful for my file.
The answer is 25; V
